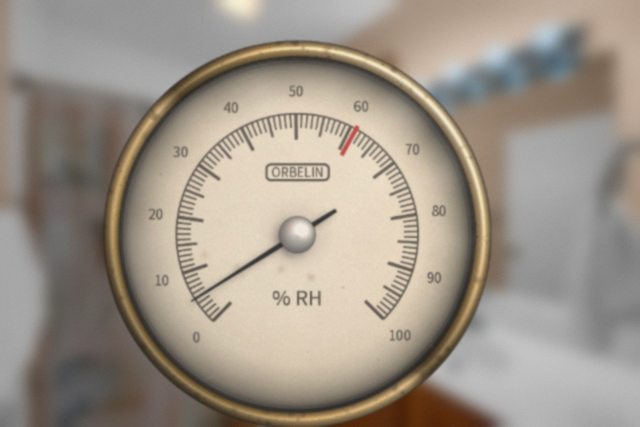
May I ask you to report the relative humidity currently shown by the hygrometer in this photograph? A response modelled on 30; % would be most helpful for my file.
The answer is 5; %
